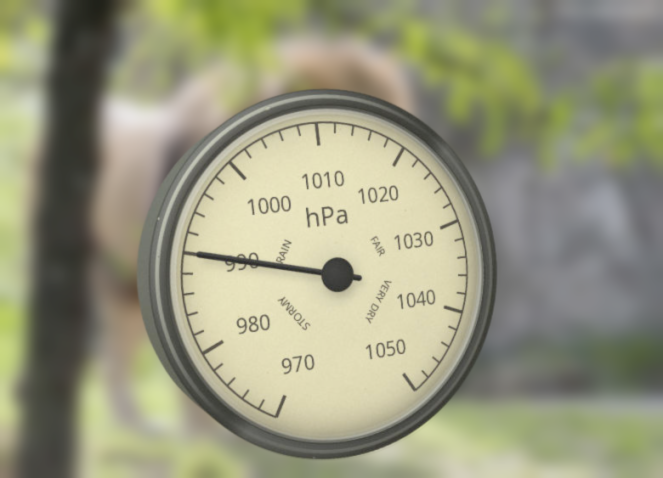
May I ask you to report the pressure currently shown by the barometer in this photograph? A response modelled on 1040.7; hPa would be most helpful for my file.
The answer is 990; hPa
